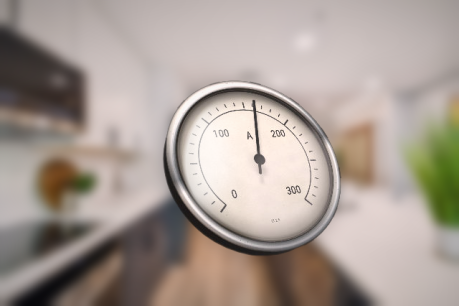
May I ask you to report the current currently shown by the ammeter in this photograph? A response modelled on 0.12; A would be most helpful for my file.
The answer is 160; A
